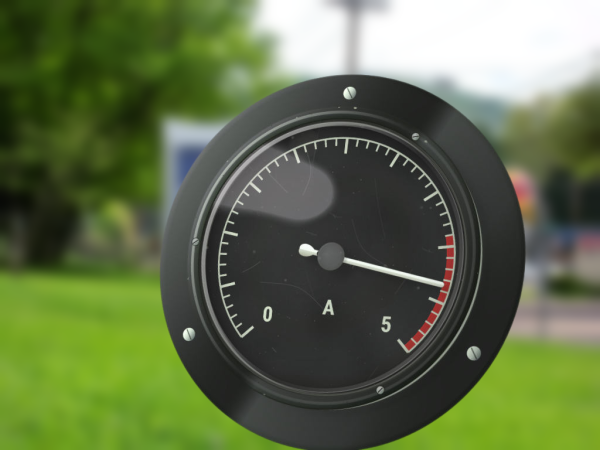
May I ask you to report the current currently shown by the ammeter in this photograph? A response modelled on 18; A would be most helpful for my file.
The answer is 4.35; A
